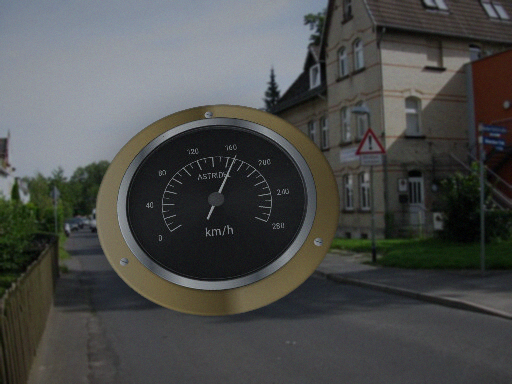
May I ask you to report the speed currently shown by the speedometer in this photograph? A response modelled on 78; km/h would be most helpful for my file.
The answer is 170; km/h
